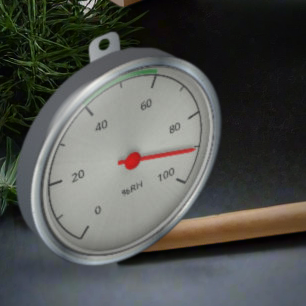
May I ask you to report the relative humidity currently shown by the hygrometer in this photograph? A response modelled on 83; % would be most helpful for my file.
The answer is 90; %
